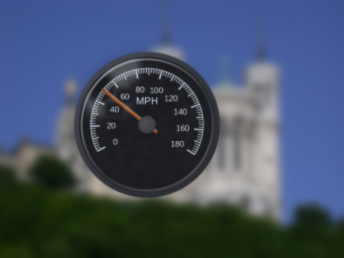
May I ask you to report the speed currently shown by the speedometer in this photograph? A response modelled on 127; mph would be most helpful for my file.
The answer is 50; mph
